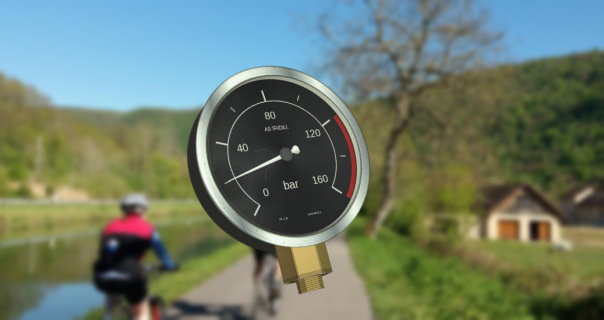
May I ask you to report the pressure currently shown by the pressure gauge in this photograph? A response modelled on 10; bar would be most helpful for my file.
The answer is 20; bar
